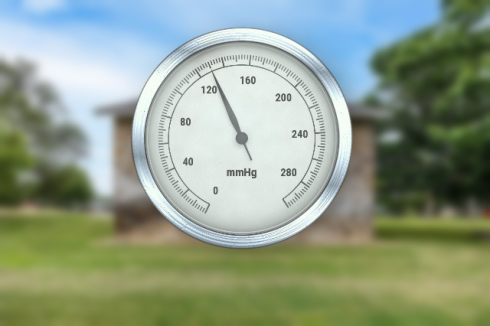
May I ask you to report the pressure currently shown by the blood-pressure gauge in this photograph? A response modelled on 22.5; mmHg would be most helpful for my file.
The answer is 130; mmHg
